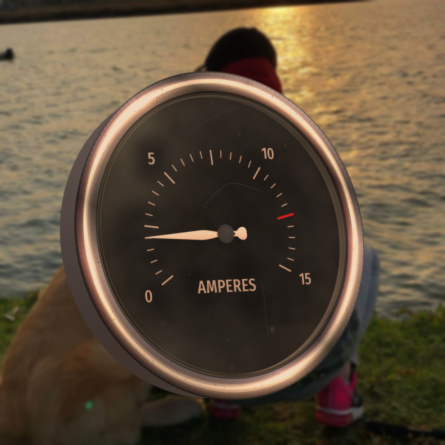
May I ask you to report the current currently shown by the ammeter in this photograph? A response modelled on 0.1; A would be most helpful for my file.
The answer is 2; A
